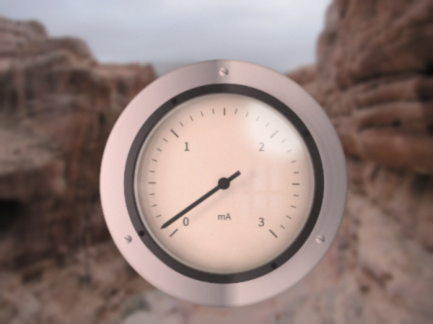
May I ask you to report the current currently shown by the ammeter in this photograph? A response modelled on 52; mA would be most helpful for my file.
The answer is 0.1; mA
